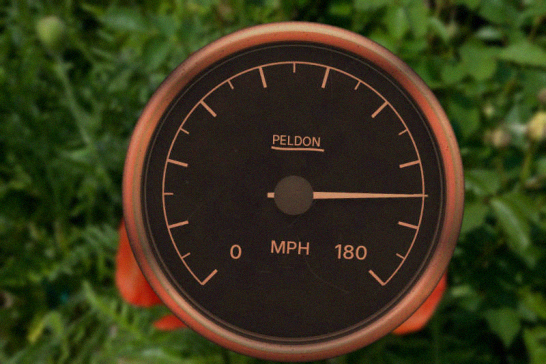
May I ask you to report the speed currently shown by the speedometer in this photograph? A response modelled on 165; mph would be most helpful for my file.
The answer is 150; mph
